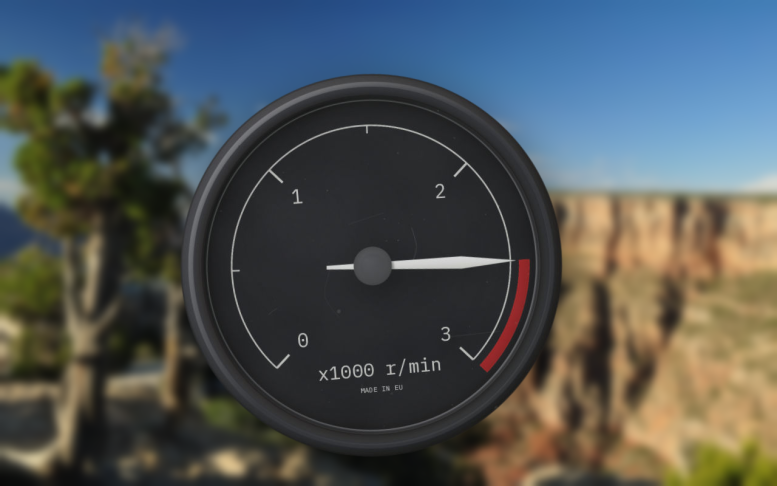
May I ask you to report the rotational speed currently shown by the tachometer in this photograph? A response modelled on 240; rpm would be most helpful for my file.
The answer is 2500; rpm
